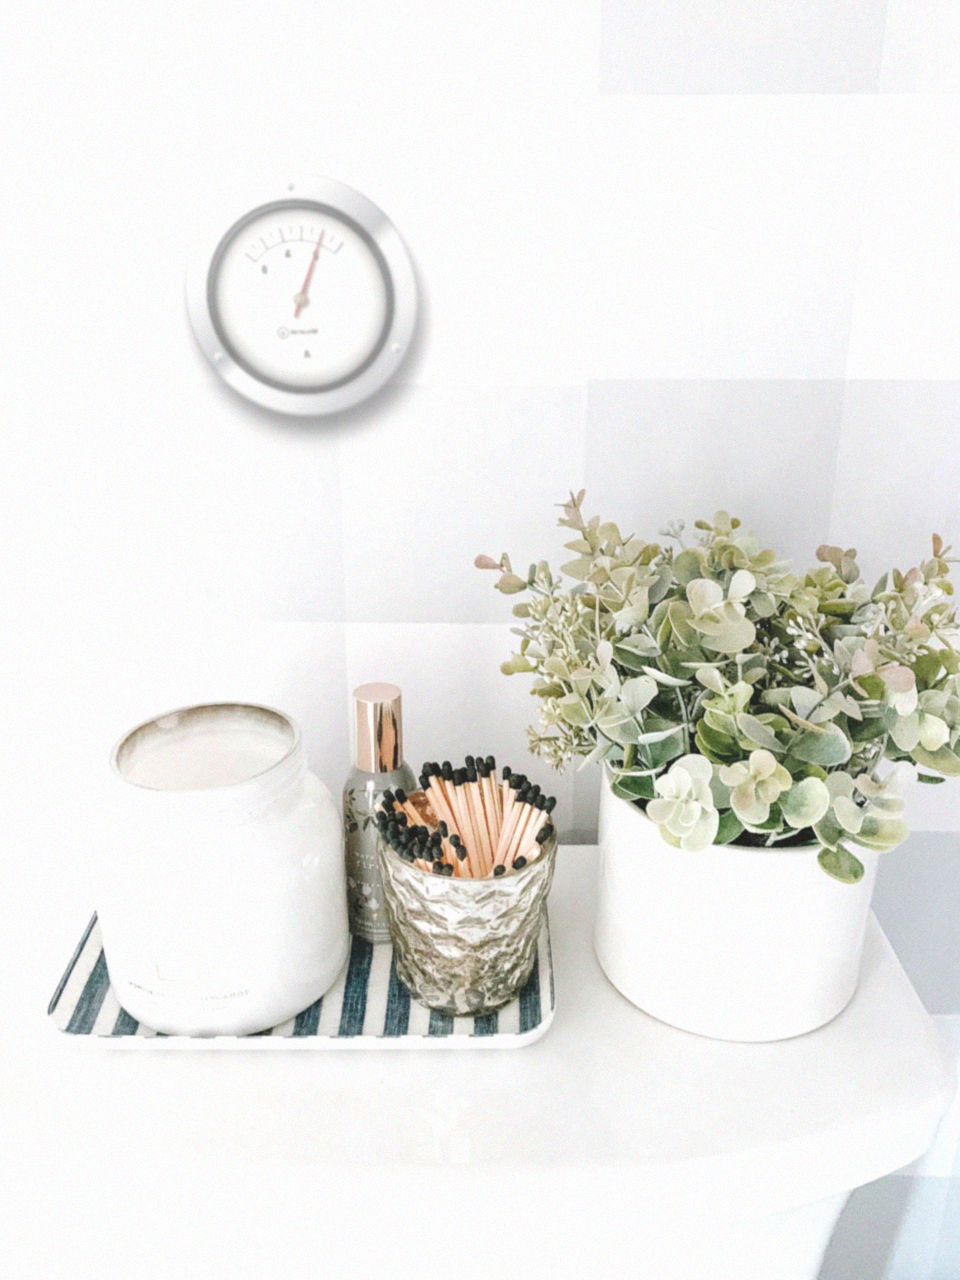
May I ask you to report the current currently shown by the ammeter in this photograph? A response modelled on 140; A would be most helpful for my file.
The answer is 8; A
